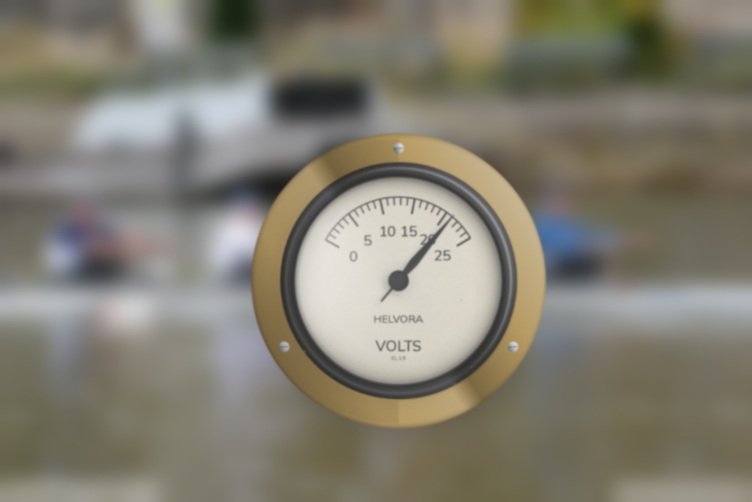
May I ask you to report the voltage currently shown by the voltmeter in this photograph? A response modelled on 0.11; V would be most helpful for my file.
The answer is 21; V
